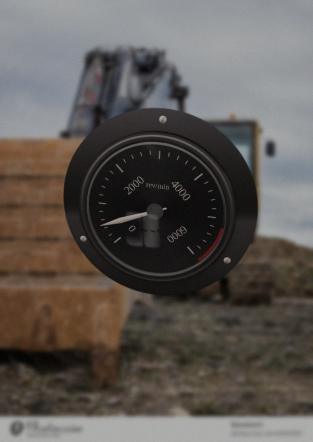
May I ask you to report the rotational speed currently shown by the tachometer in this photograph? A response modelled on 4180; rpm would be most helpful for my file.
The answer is 500; rpm
